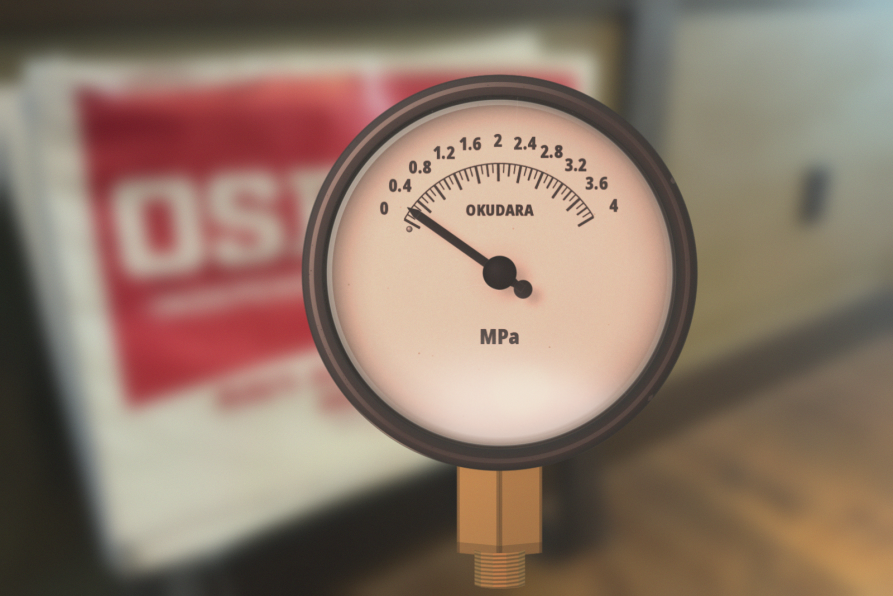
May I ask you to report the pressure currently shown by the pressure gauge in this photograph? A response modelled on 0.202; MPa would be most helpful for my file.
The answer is 0.2; MPa
